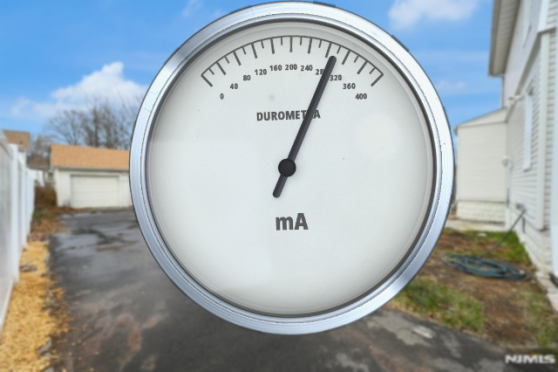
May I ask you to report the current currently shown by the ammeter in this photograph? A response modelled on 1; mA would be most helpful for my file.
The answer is 300; mA
